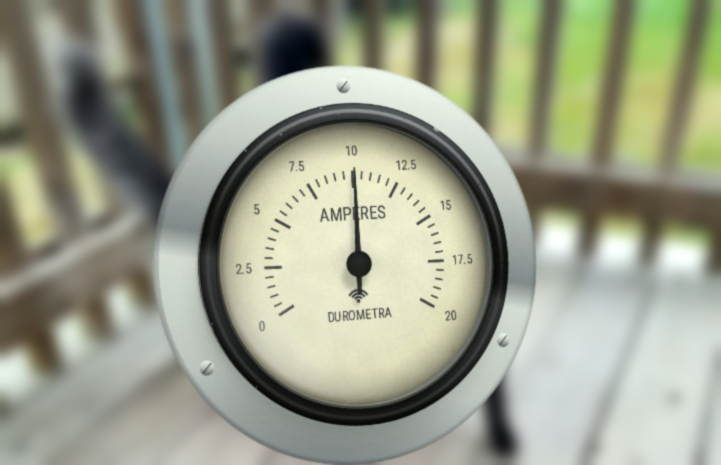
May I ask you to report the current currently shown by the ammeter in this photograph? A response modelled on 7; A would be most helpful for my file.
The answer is 10; A
